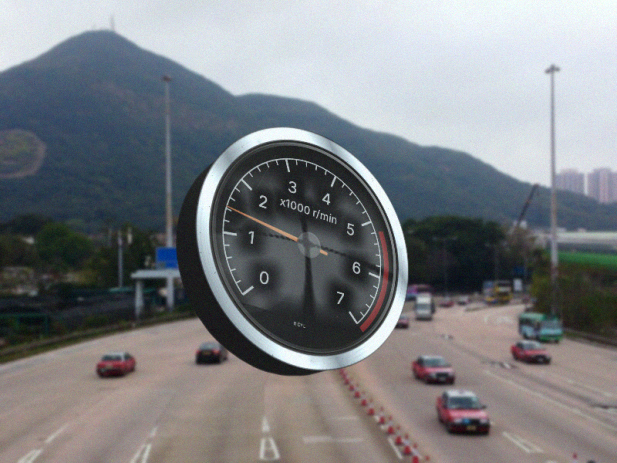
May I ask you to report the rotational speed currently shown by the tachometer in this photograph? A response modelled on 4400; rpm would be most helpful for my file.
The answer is 1400; rpm
